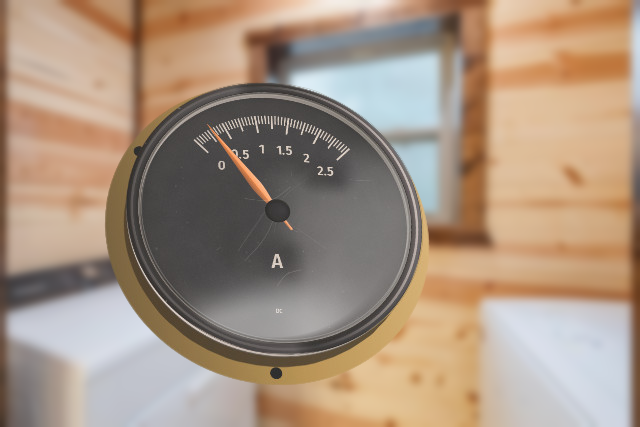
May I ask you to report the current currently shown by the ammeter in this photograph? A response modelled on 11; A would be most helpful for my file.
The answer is 0.25; A
